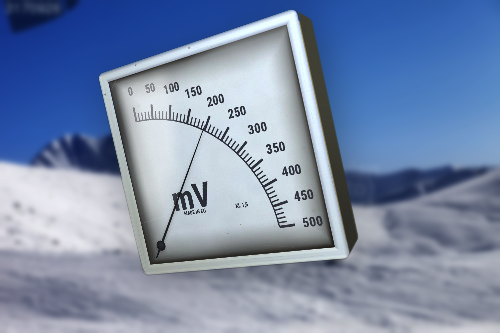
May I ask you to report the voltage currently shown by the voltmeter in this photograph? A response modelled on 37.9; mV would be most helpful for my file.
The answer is 200; mV
